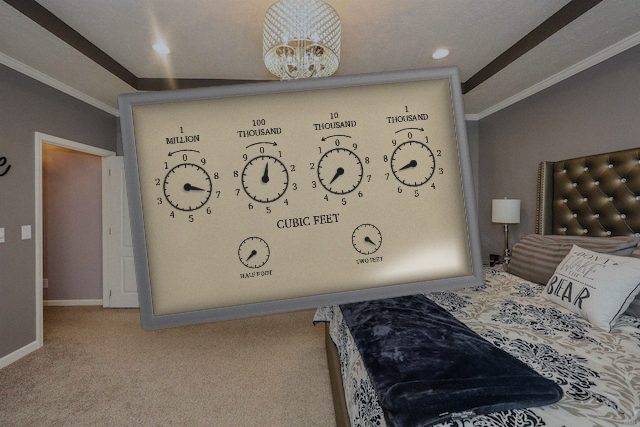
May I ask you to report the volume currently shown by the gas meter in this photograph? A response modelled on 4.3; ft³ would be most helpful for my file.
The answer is 703700; ft³
